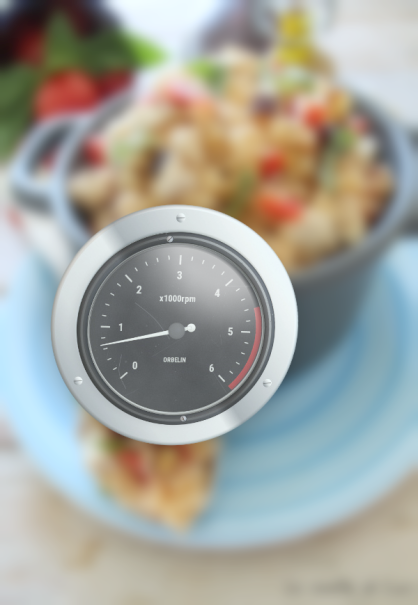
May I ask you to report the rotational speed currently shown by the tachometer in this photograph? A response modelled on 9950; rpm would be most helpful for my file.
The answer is 700; rpm
